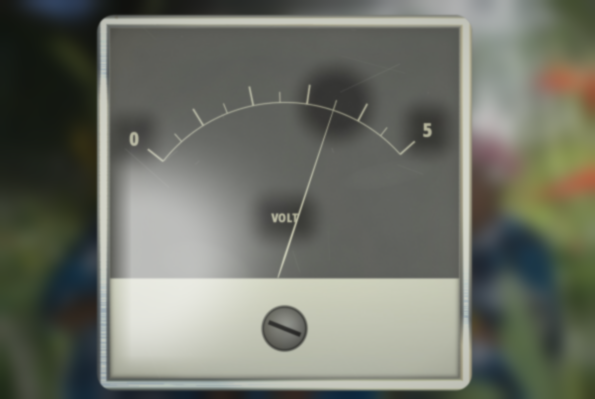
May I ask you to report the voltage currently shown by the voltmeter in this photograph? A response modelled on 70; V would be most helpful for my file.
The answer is 3.5; V
